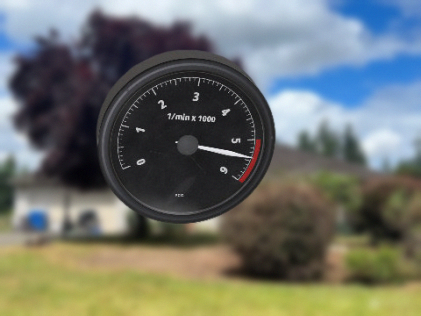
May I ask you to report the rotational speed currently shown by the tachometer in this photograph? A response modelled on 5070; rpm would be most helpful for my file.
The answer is 5400; rpm
